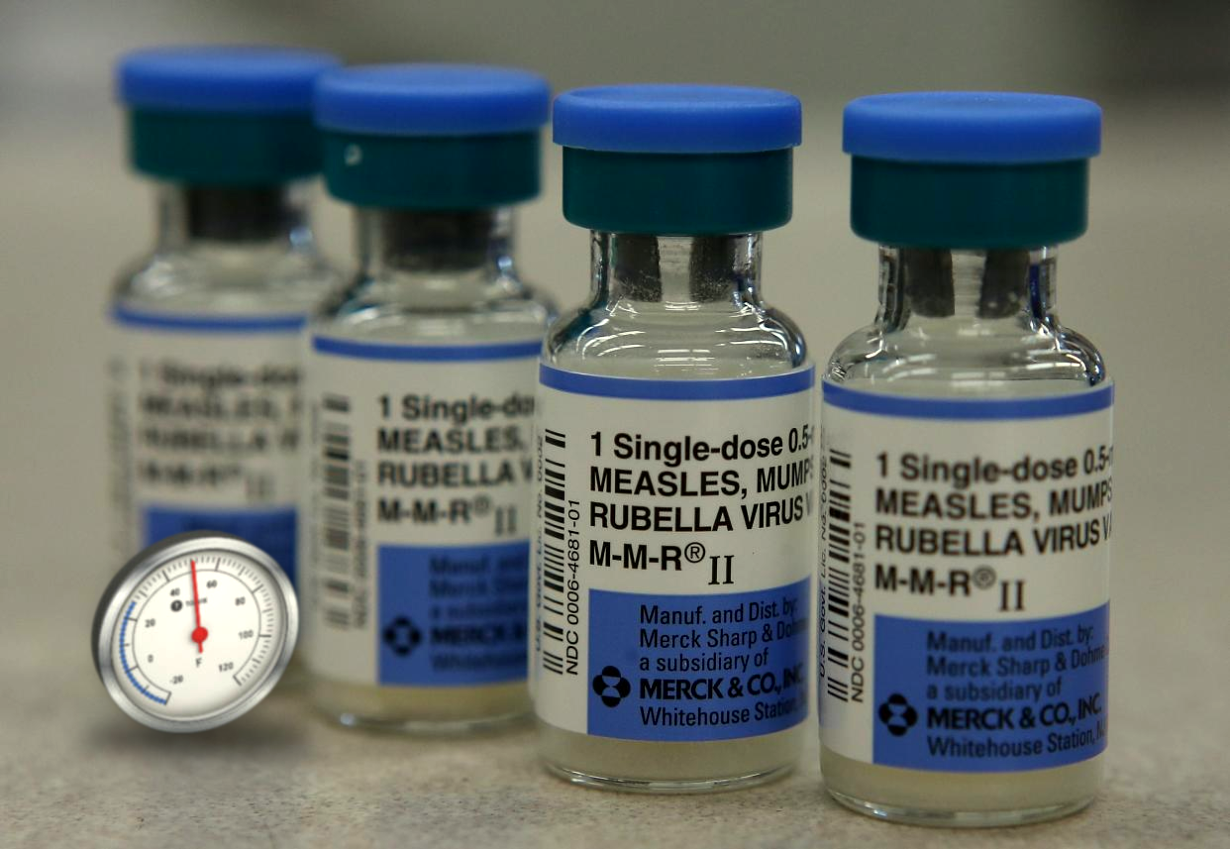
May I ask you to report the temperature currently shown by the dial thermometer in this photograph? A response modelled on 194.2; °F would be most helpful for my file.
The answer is 50; °F
